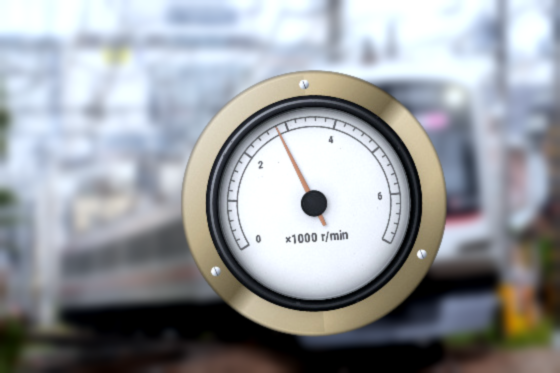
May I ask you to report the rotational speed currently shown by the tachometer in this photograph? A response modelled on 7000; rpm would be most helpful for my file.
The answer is 2800; rpm
